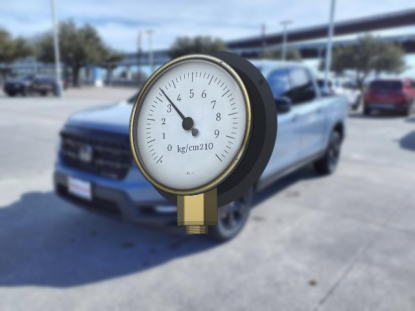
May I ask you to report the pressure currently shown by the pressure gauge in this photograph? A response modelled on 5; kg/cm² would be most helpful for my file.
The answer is 3.4; kg/cm²
